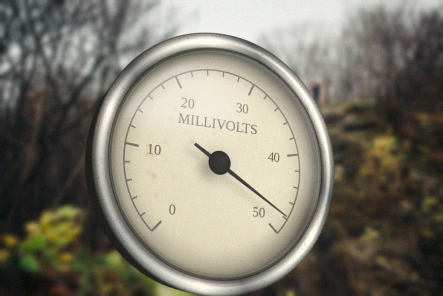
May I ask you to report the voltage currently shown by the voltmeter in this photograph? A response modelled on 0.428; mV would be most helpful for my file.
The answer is 48; mV
